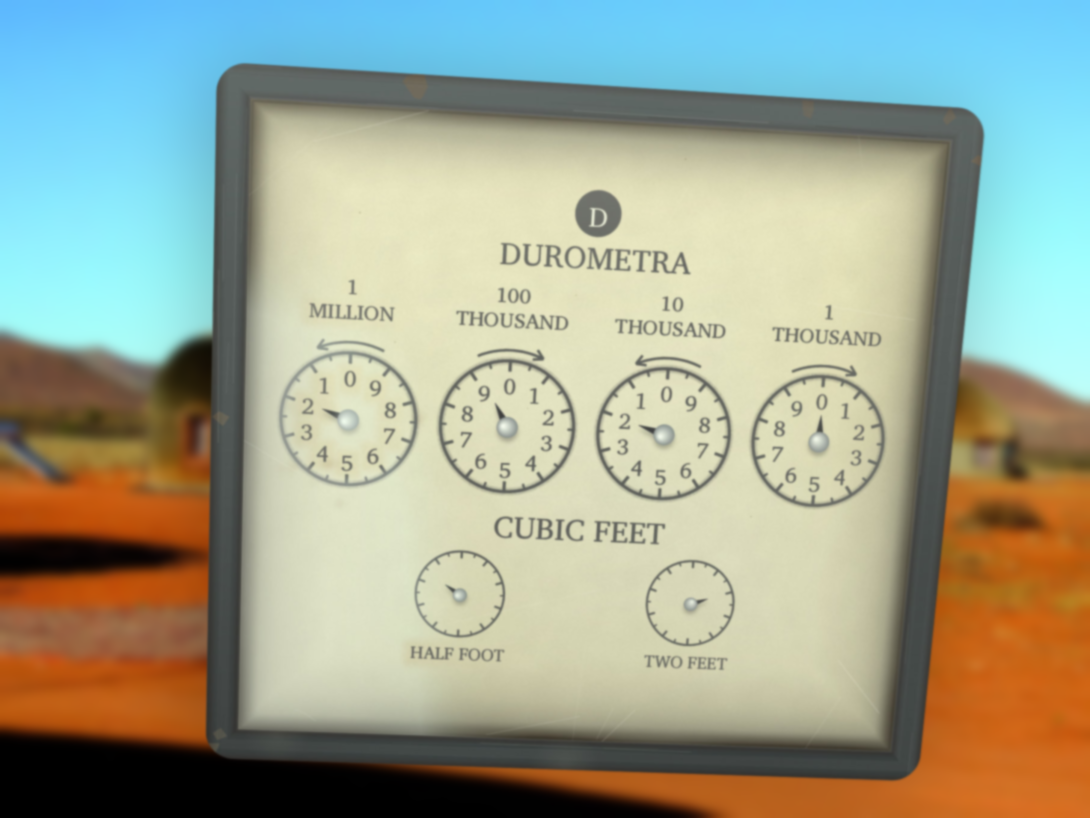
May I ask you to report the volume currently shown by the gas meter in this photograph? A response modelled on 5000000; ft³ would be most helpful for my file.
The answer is 192000; ft³
